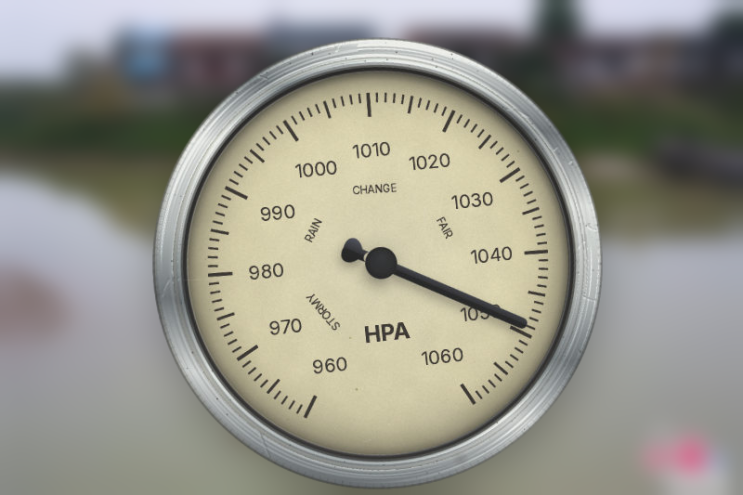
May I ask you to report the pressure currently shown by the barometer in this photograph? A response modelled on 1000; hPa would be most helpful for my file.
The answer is 1049; hPa
